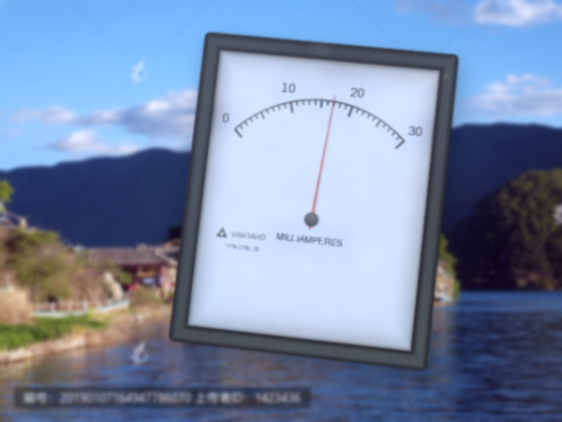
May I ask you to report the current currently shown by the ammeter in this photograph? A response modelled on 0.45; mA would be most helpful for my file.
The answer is 17; mA
